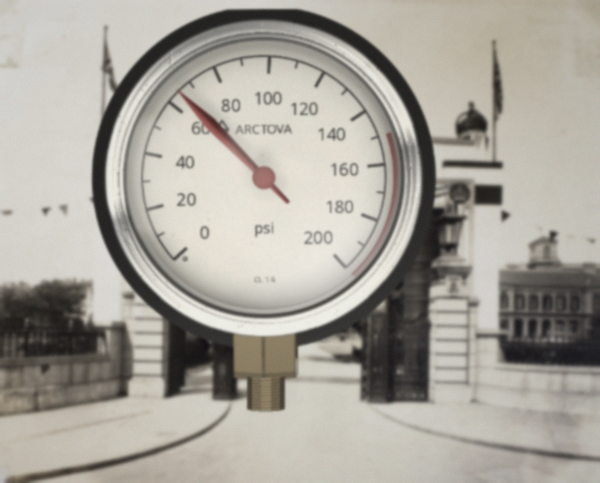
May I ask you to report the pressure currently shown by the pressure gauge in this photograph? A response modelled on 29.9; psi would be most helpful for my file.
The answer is 65; psi
